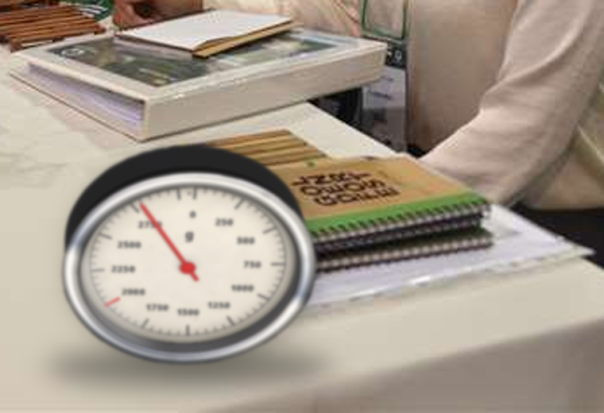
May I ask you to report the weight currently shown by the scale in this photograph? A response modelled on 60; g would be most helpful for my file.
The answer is 2800; g
